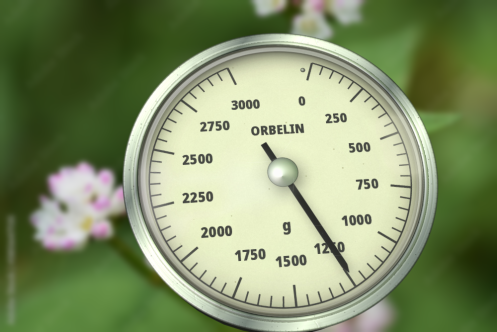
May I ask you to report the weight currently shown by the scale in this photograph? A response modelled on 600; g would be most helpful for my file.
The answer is 1250; g
